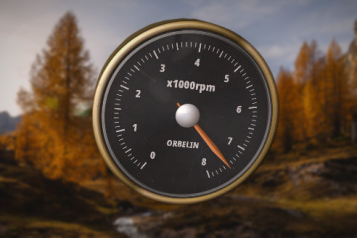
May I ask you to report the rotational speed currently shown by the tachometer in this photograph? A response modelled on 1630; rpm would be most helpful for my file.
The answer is 7500; rpm
